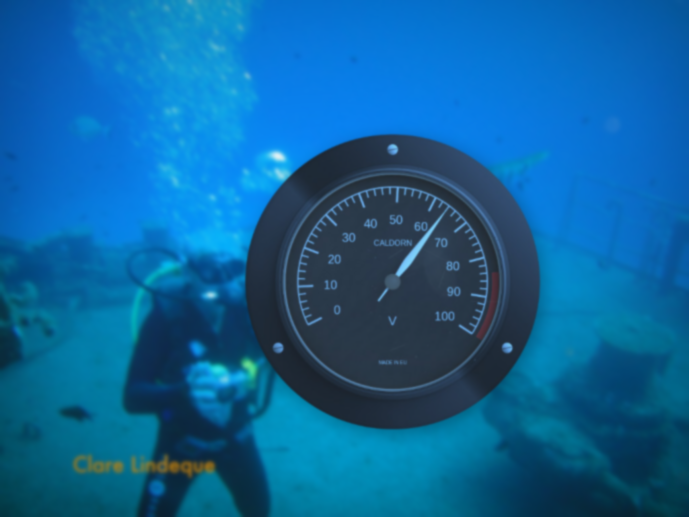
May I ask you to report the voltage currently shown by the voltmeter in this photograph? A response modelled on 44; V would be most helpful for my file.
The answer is 64; V
